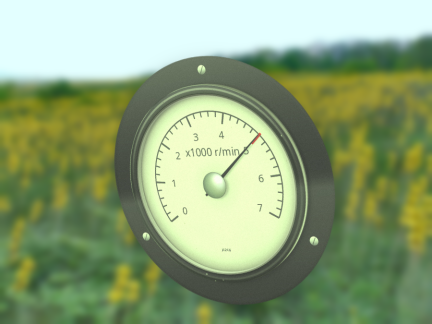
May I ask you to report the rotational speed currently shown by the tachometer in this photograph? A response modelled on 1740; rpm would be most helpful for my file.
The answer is 5000; rpm
